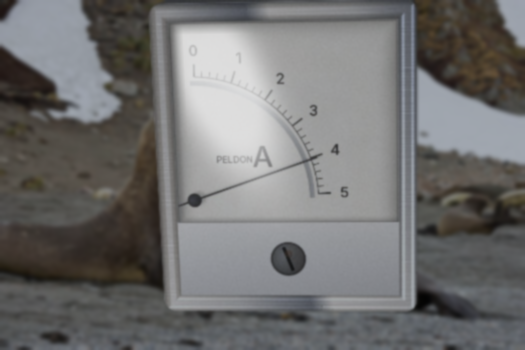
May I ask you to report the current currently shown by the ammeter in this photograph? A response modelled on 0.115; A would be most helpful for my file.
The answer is 4; A
